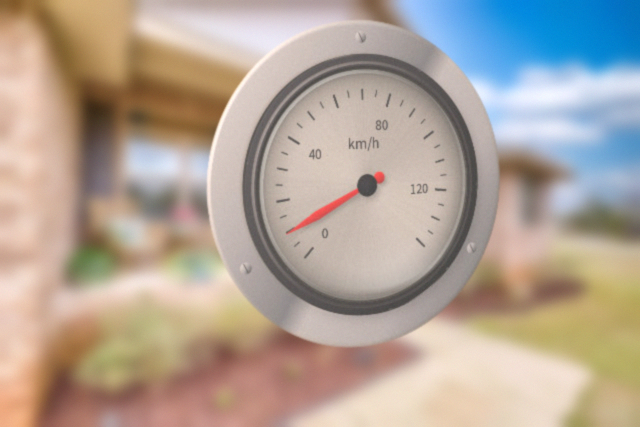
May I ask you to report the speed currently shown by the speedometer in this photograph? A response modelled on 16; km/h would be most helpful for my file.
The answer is 10; km/h
